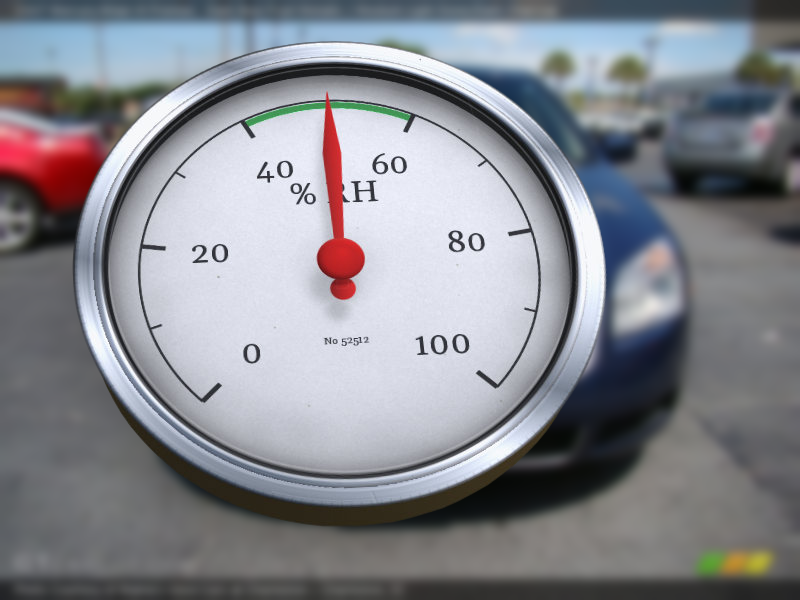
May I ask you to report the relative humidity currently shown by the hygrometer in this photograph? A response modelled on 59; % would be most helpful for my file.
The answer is 50; %
